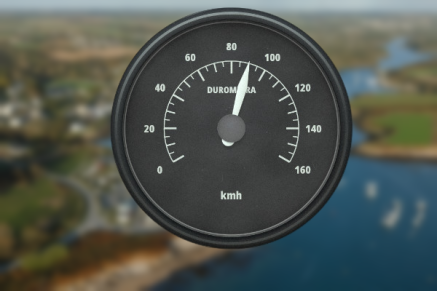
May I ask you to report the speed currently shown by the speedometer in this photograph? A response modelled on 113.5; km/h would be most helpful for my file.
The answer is 90; km/h
